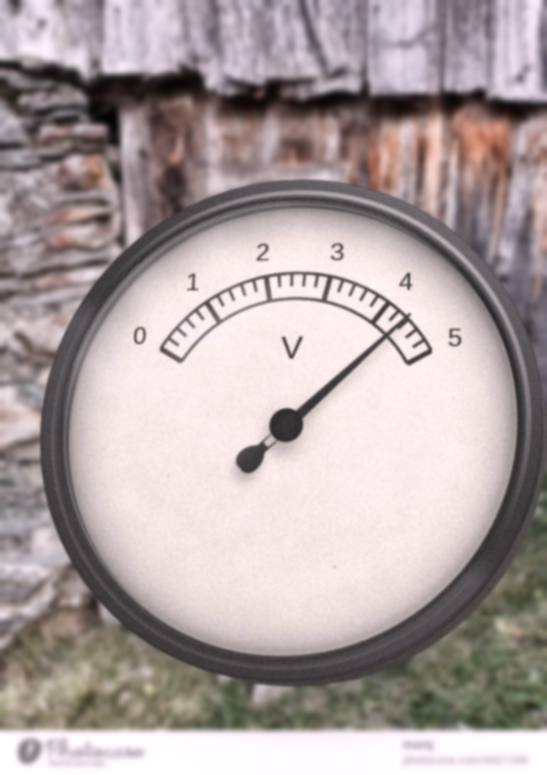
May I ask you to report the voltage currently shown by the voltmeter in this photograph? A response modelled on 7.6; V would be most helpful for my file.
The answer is 4.4; V
